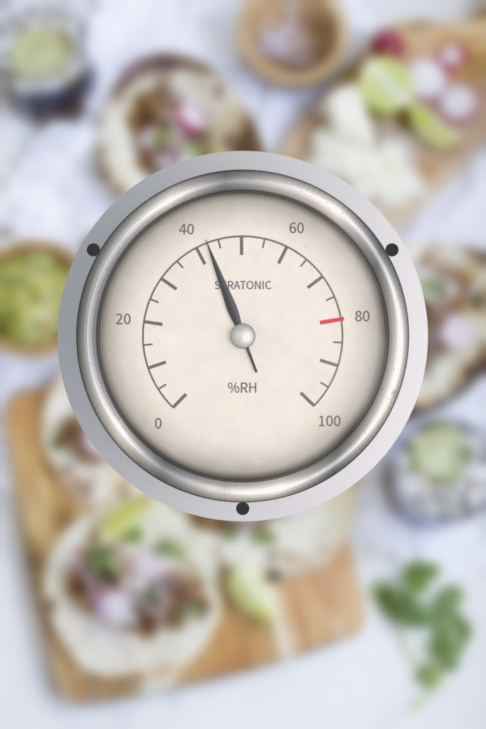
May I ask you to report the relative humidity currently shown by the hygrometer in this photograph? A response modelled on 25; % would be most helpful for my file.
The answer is 42.5; %
